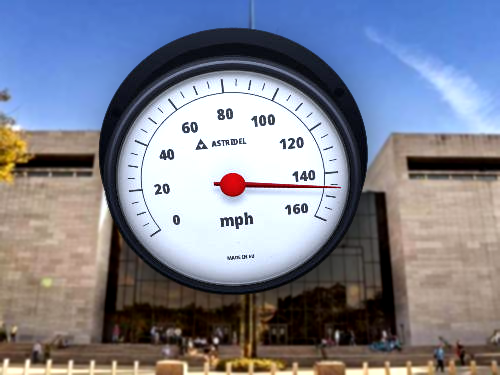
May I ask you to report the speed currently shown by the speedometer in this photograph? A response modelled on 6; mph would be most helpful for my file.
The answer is 145; mph
